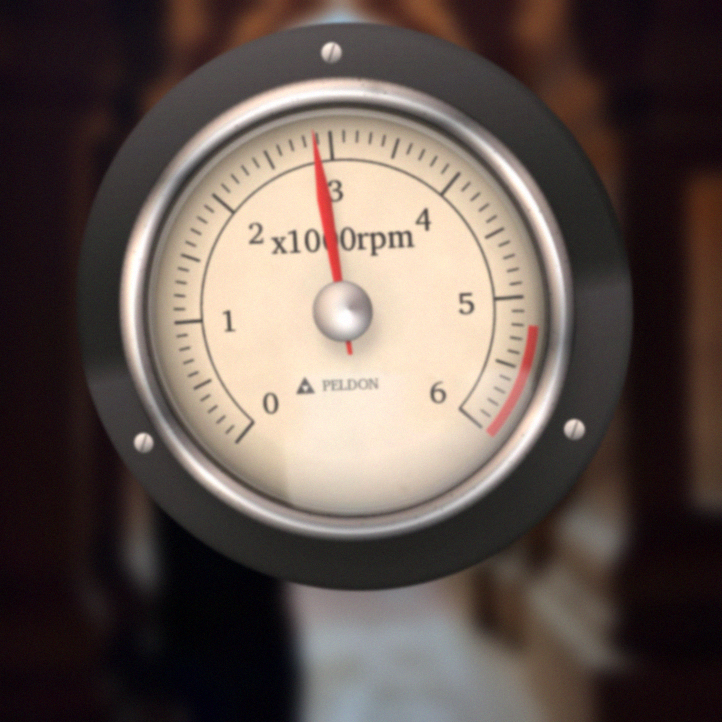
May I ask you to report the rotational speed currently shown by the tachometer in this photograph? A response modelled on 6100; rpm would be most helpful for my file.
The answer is 2900; rpm
